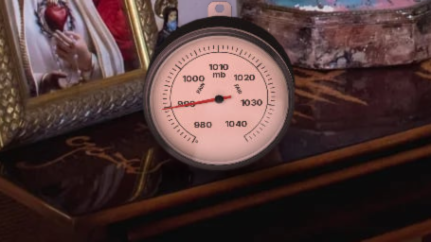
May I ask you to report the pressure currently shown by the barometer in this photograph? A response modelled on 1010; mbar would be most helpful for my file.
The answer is 990; mbar
